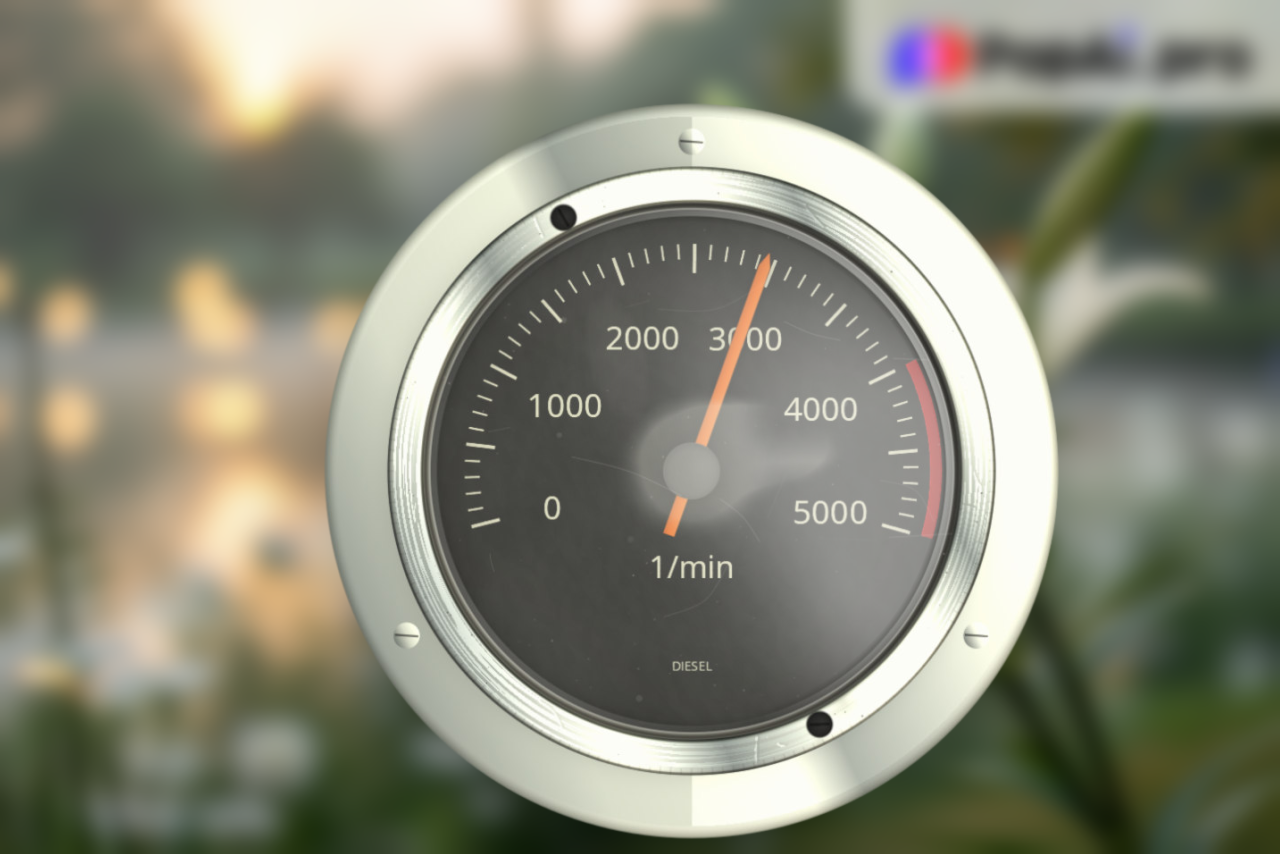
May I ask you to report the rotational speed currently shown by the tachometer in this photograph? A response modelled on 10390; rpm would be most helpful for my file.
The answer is 2950; rpm
